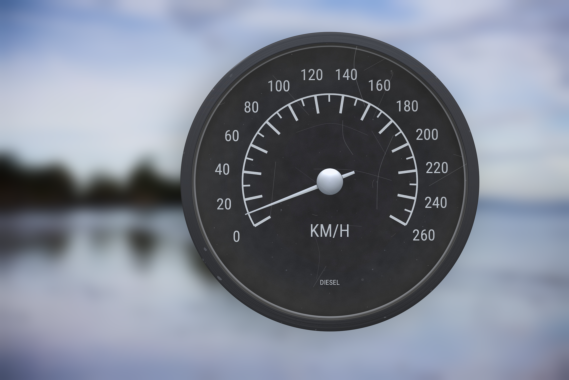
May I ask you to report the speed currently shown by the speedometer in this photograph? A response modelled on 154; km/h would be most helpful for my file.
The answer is 10; km/h
